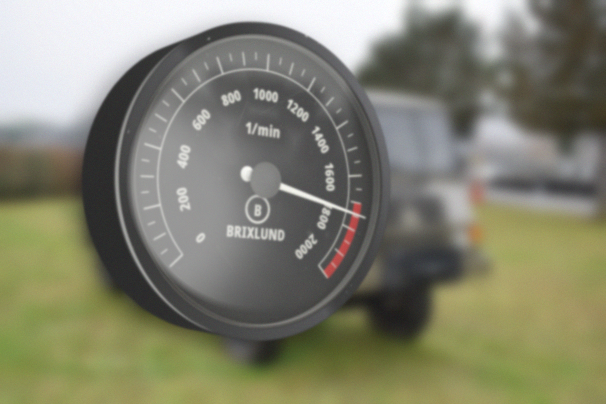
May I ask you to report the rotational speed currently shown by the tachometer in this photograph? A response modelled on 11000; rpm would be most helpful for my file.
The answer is 1750; rpm
